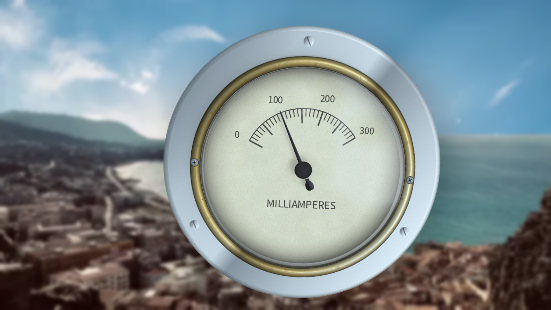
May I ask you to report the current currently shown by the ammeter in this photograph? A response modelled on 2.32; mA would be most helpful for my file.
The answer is 100; mA
